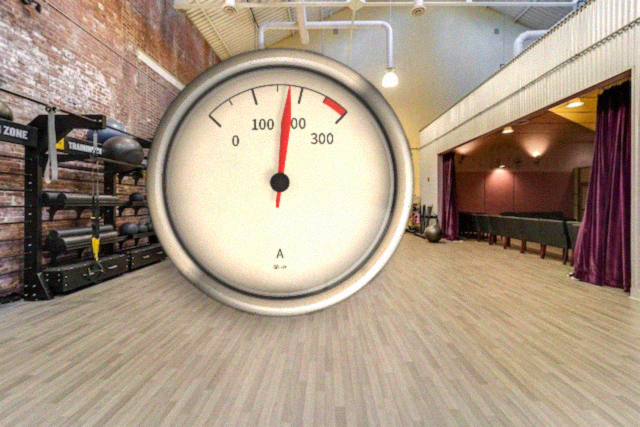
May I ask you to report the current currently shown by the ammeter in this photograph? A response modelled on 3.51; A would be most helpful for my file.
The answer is 175; A
